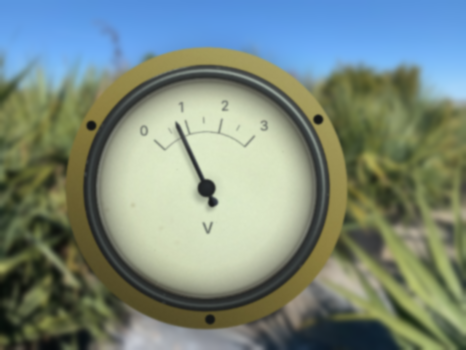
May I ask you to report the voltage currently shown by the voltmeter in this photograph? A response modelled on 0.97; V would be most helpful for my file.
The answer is 0.75; V
